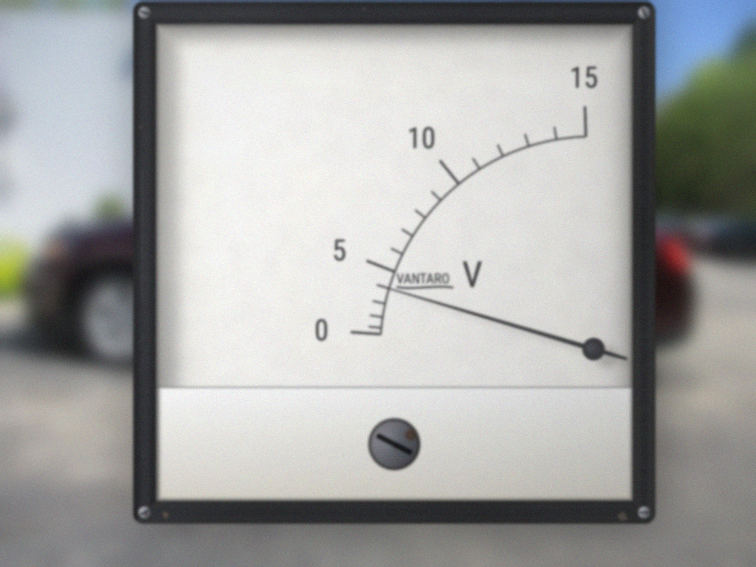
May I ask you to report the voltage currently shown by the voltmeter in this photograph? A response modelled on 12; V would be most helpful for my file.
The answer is 4; V
